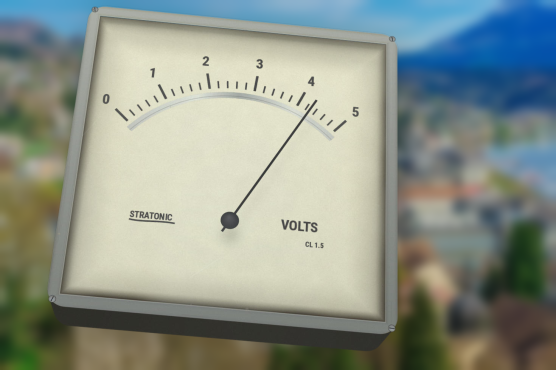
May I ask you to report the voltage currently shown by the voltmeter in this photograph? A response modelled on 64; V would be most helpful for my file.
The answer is 4.3; V
